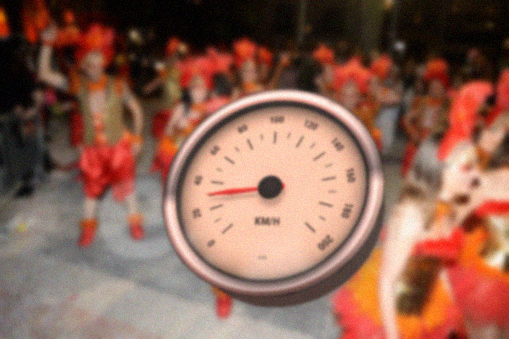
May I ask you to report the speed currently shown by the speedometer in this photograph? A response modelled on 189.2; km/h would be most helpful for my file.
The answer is 30; km/h
